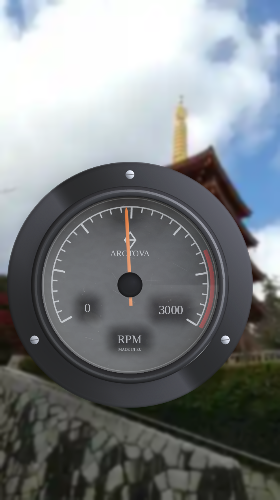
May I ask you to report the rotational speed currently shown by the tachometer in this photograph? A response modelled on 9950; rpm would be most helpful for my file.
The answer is 1450; rpm
